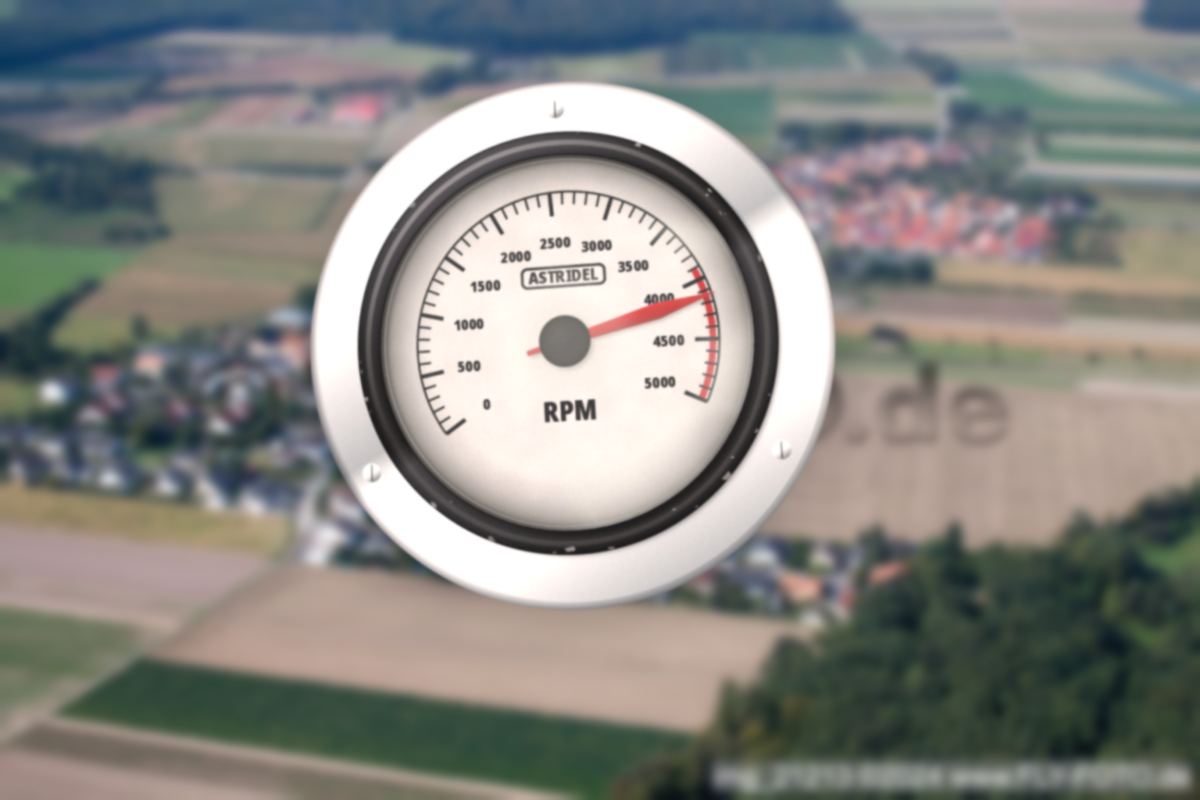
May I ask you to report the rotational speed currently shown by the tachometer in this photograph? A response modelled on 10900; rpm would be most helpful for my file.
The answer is 4150; rpm
